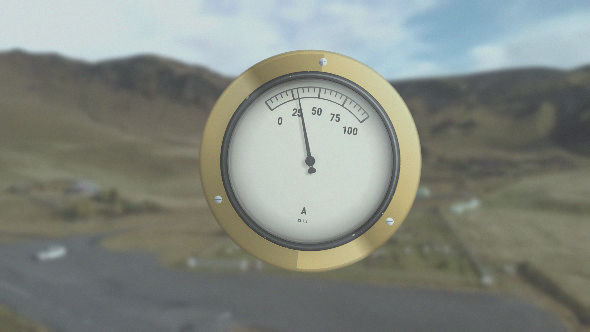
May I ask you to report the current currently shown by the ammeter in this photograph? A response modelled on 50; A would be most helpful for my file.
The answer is 30; A
